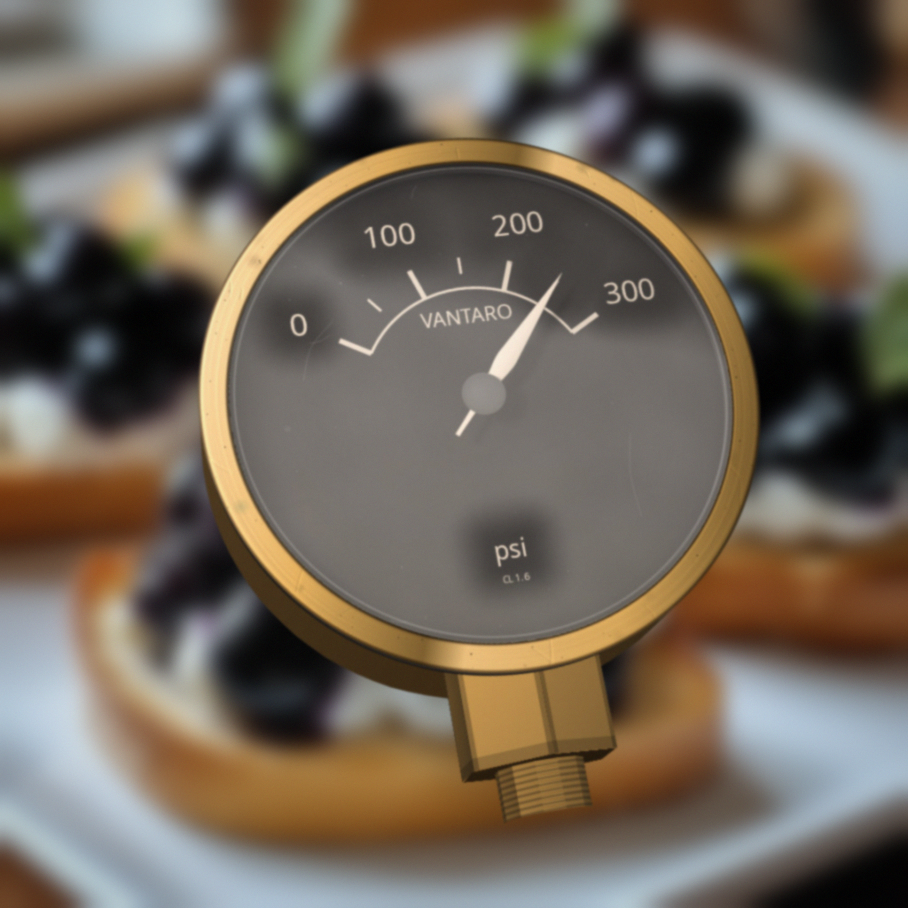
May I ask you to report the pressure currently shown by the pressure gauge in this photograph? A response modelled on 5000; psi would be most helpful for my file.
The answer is 250; psi
